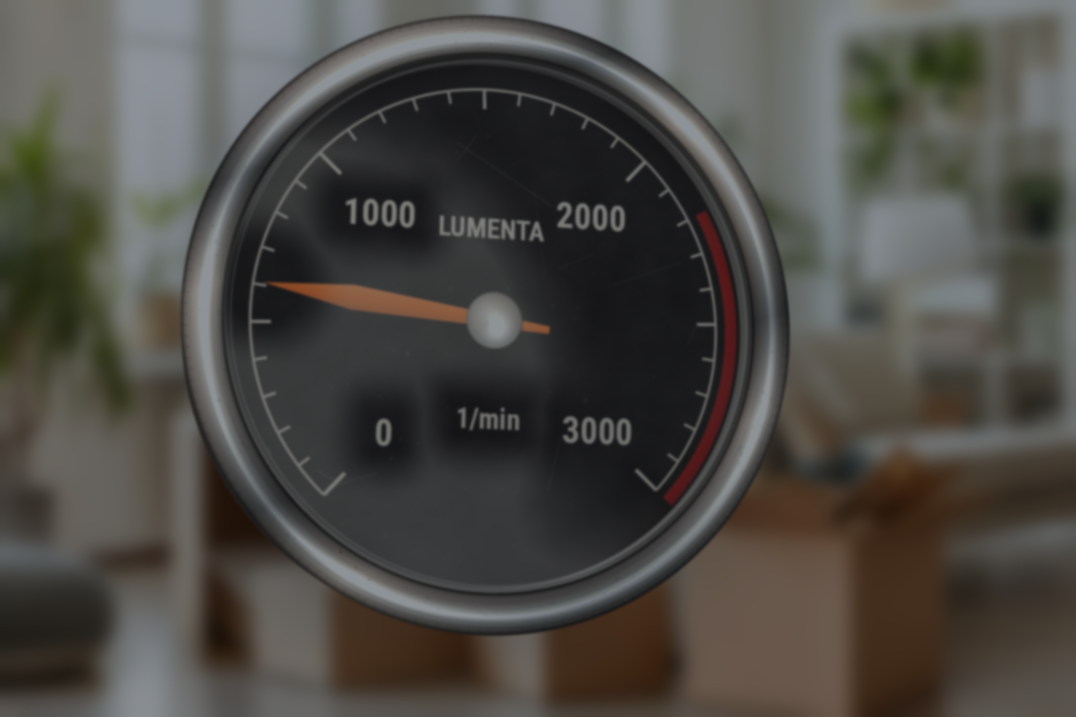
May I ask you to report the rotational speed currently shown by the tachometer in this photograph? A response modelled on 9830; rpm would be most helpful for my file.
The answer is 600; rpm
